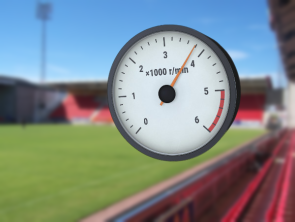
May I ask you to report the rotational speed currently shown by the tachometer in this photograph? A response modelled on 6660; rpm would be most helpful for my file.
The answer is 3800; rpm
